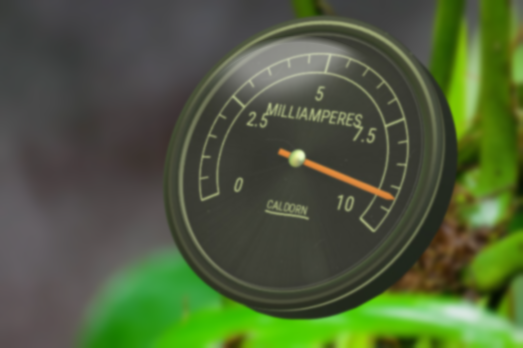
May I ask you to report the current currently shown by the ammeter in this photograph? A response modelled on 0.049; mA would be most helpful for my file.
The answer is 9.25; mA
